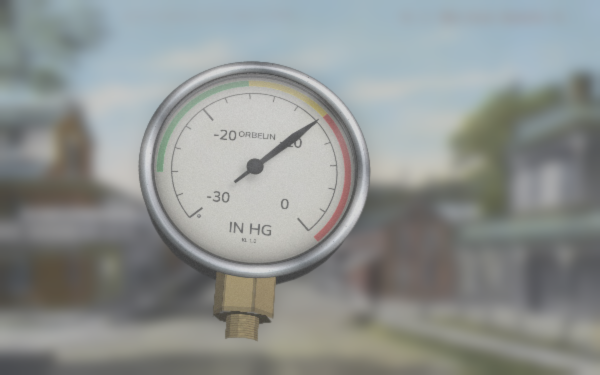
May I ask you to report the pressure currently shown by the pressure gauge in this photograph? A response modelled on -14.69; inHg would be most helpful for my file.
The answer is -10; inHg
